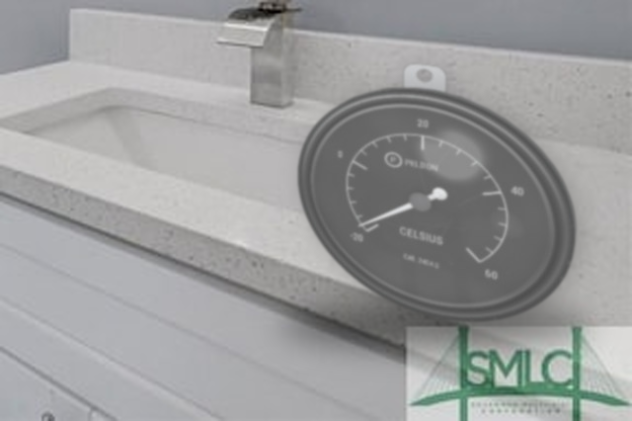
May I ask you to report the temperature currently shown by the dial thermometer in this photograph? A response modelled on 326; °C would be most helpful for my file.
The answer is -18; °C
